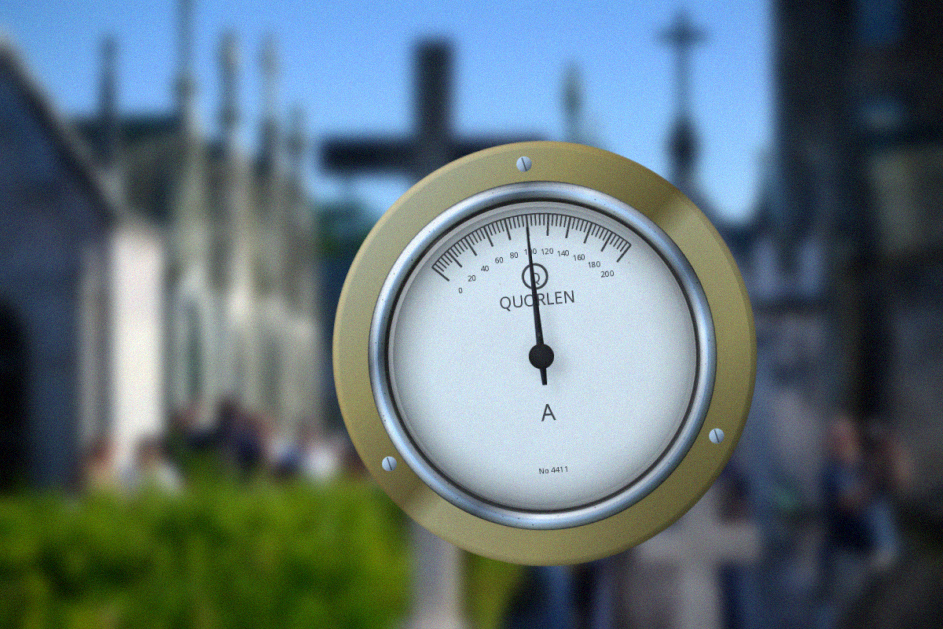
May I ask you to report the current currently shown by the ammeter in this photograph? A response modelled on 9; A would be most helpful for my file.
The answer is 100; A
